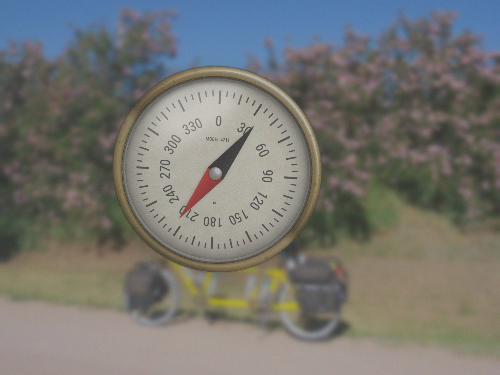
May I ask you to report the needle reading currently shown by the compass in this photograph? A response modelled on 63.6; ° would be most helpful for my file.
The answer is 215; °
